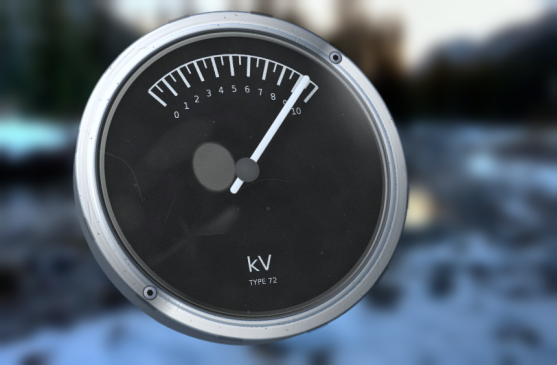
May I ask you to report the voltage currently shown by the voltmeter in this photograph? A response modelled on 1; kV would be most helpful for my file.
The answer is 9.25; kV
